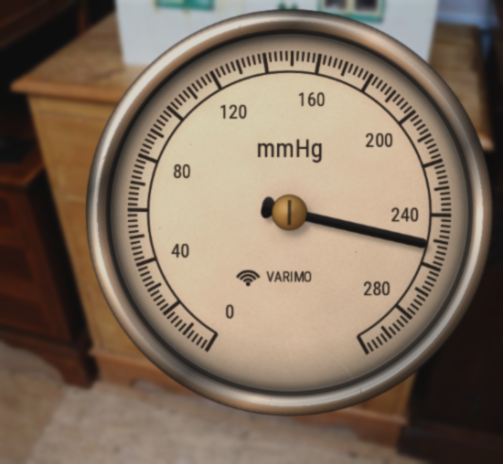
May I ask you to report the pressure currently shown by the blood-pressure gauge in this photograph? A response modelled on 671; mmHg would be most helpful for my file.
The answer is 252; mmHg
